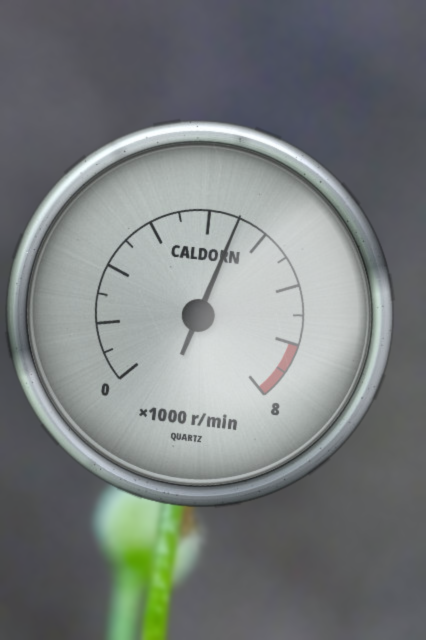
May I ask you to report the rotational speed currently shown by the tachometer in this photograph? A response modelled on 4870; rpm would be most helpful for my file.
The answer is 4500; rpm
